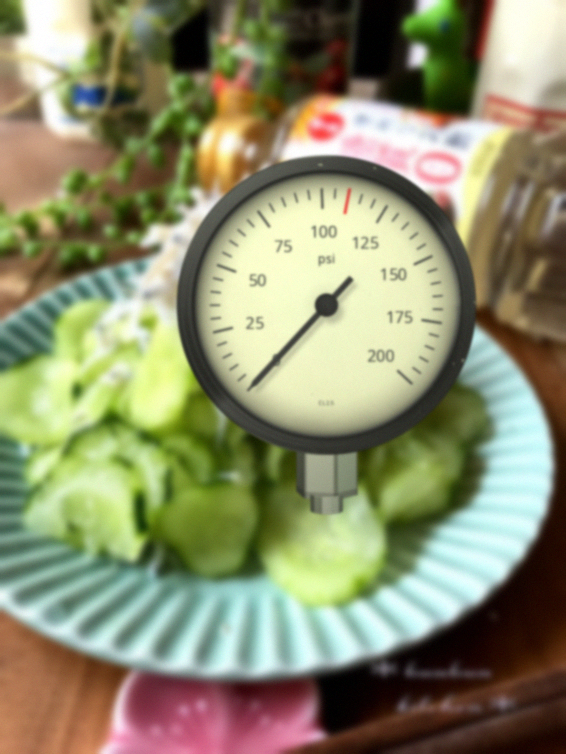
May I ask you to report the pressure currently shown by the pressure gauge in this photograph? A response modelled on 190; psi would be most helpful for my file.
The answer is 0; psi
